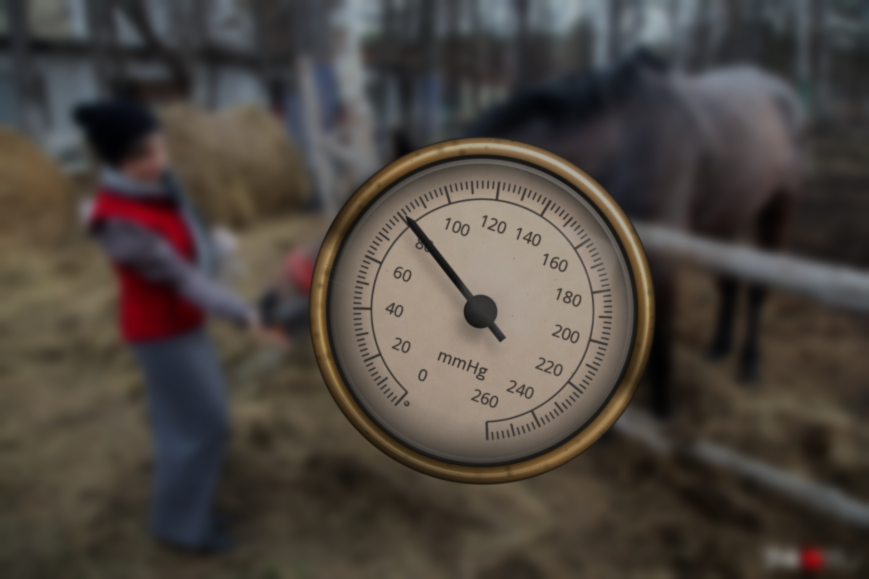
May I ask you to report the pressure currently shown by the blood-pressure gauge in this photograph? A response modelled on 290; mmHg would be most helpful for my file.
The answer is 82; mmHg
